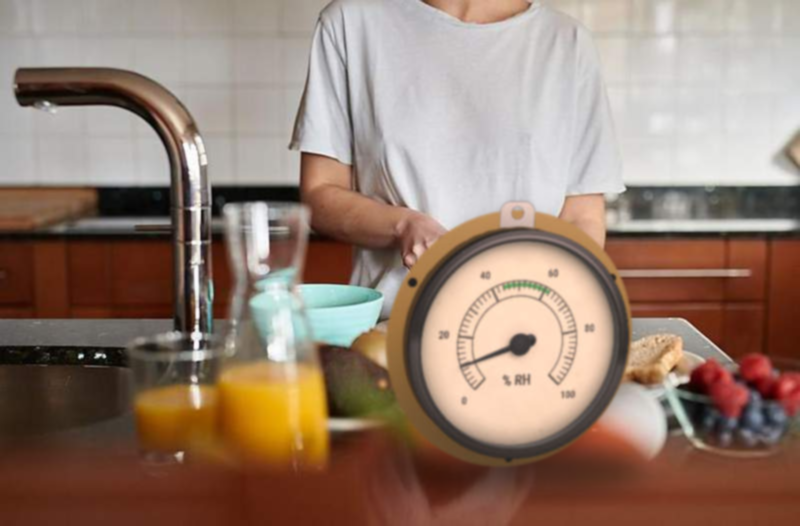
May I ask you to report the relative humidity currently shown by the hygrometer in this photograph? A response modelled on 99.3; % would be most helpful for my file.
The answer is 10; %
